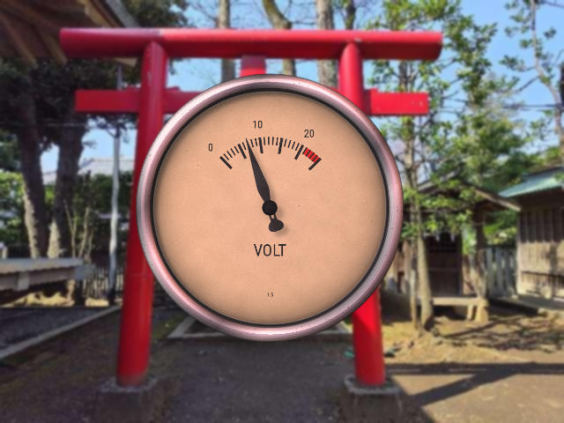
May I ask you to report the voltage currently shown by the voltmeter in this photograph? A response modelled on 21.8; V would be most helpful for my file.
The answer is 7; V
